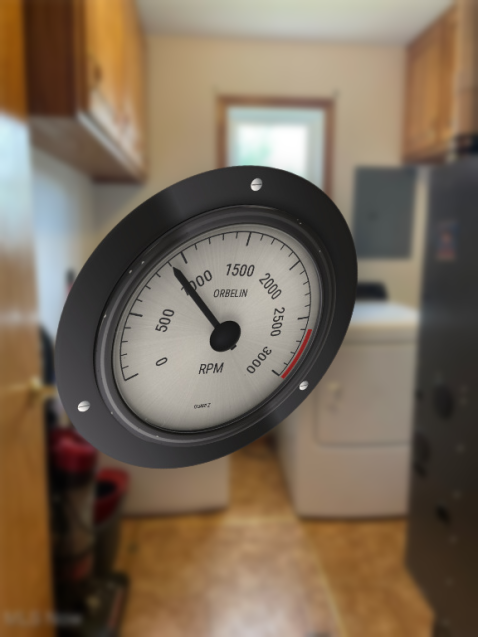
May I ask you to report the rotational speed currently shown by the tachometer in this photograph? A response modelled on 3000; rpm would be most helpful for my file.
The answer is 900; rpm
